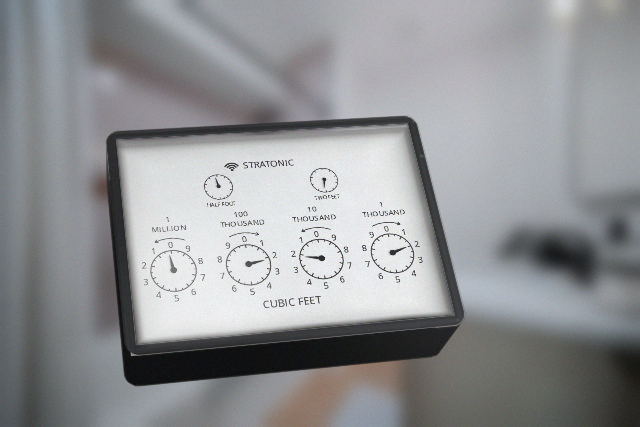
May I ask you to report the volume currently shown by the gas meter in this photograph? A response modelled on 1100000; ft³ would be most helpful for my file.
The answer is 22200; ft³
